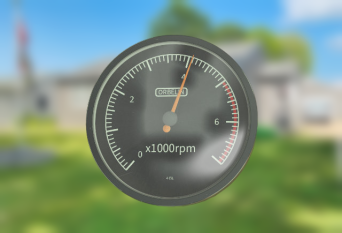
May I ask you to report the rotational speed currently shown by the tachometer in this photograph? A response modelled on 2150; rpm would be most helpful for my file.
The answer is 4100; rpm
